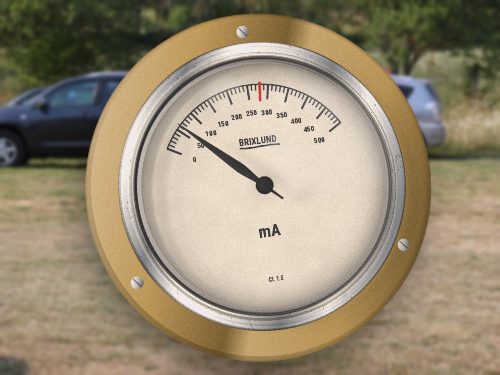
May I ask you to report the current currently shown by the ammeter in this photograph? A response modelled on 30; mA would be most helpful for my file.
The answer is 60; mA
